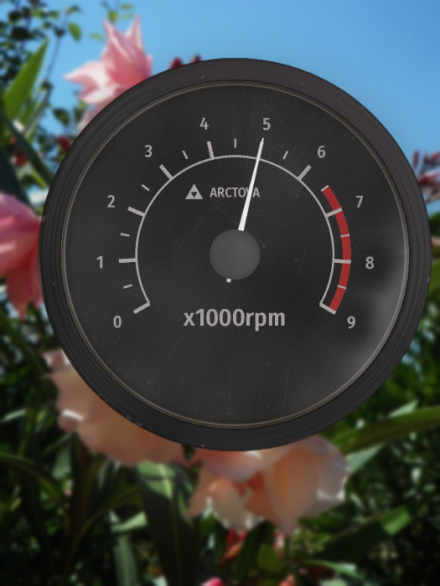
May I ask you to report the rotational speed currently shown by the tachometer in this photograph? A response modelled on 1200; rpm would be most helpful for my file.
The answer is 5000; rpm
